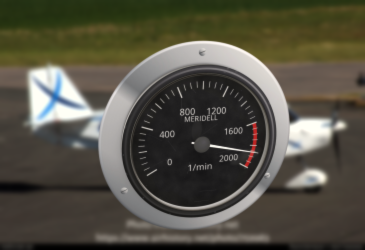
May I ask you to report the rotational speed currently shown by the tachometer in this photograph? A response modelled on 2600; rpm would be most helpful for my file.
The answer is 1850; rpm
